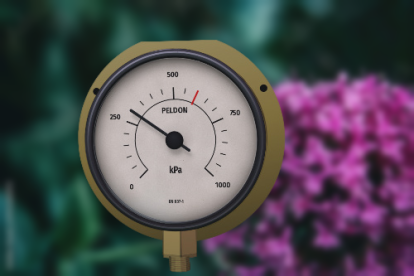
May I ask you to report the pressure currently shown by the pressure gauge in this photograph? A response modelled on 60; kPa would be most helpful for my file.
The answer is 300; kPa
